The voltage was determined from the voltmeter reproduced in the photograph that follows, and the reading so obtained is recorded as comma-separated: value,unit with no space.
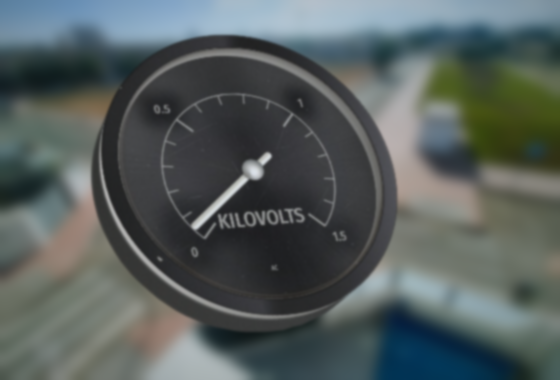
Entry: 0.05,kV
